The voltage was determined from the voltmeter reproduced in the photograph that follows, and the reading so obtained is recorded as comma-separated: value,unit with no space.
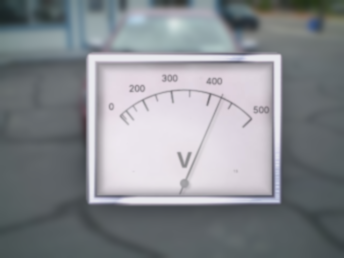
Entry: 425,V
